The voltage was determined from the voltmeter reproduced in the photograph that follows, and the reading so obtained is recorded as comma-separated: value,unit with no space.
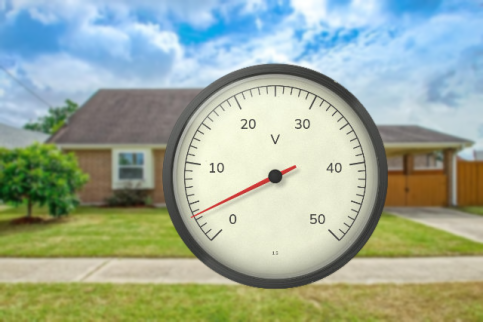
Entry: 3.5,V
